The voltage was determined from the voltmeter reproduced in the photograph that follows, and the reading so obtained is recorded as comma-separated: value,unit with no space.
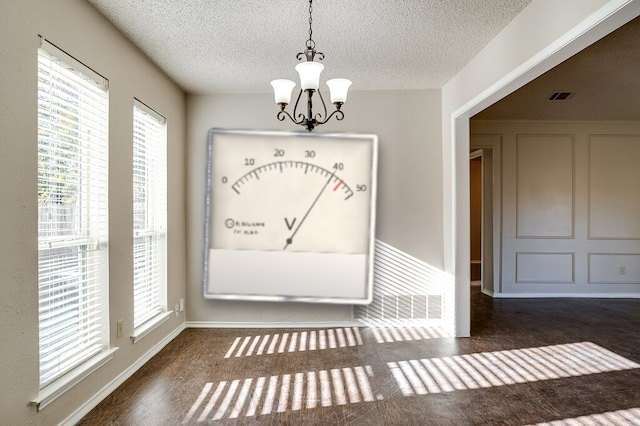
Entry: 40,V
